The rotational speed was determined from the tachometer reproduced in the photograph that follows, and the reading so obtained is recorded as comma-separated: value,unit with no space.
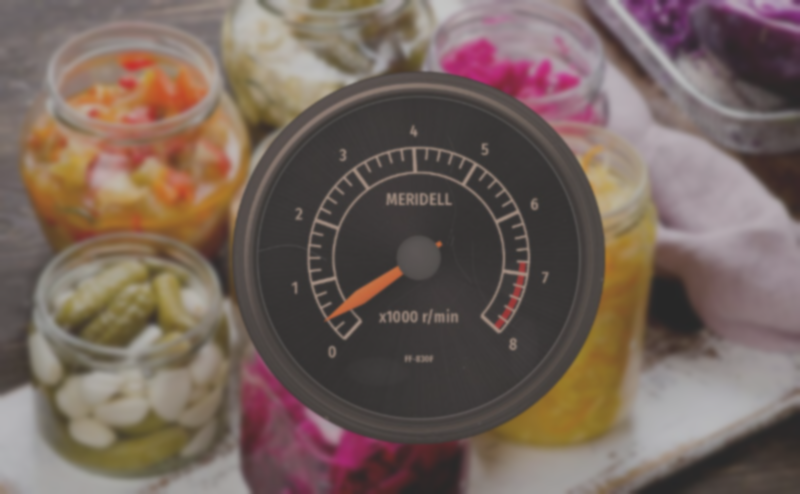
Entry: 400,rpm
